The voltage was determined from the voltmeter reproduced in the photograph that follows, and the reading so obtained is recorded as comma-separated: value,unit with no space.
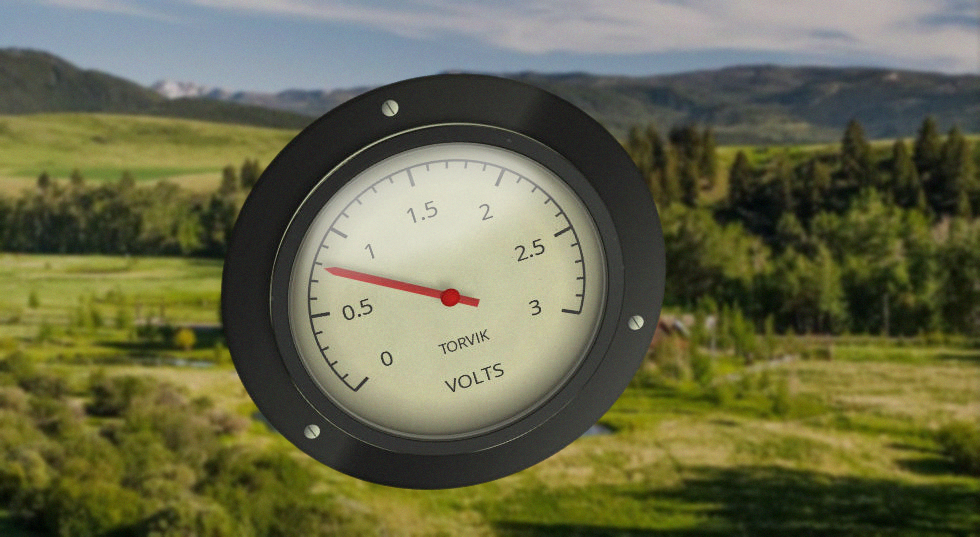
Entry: 0.8,V
